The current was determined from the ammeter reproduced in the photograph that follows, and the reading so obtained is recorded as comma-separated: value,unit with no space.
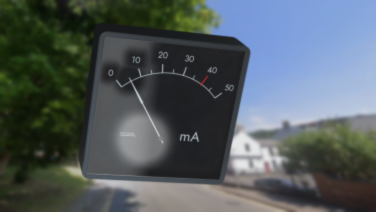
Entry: 5,mA
